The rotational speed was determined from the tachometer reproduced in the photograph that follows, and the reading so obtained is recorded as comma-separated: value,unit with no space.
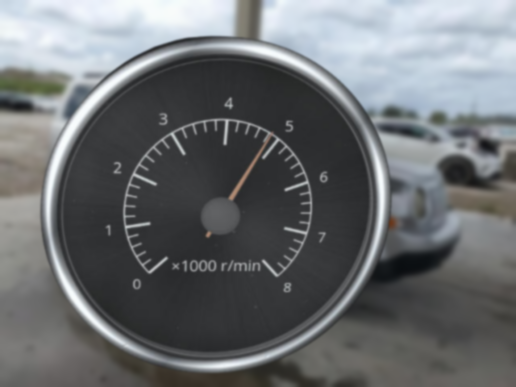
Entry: 4800,rpm
